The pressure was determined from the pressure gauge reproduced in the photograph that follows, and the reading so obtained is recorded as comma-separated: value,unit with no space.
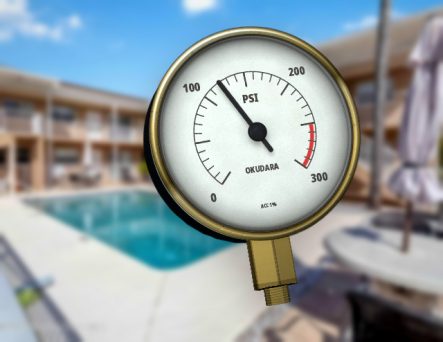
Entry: 120,psi
